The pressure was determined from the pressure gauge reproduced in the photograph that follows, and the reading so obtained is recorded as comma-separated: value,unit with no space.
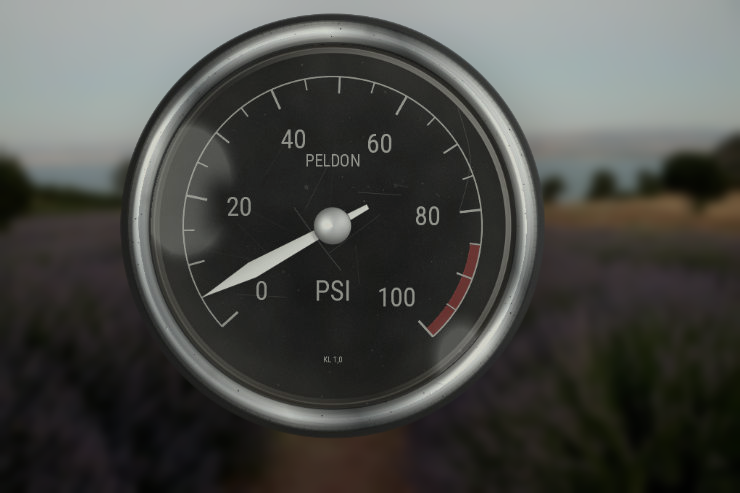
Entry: 5,psi
